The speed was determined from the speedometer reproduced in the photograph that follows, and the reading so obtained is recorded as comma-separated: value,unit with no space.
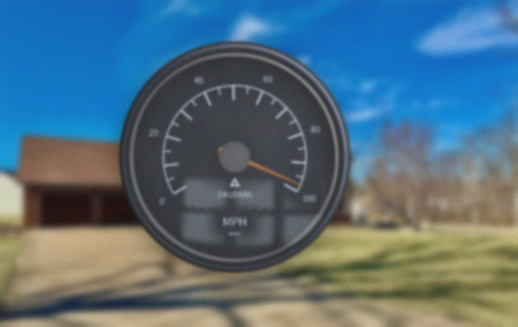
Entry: 97.5,mph
